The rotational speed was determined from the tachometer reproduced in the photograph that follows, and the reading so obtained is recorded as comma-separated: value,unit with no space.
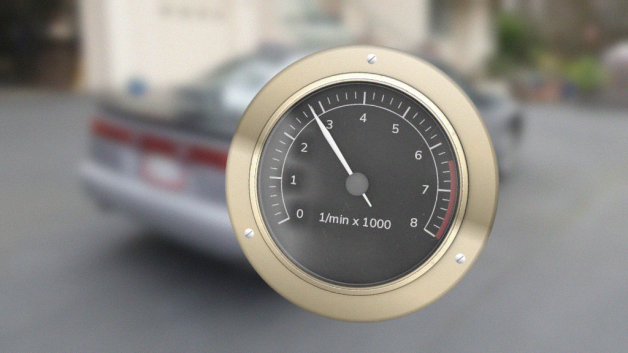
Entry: 2800,rpm
